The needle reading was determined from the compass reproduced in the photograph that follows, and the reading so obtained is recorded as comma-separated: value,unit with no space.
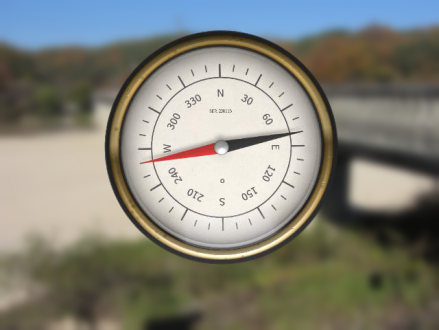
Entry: 260,°
